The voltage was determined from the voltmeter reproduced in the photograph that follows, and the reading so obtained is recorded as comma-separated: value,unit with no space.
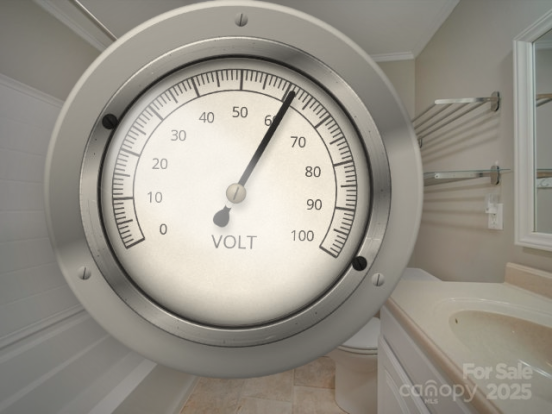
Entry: 61,V
